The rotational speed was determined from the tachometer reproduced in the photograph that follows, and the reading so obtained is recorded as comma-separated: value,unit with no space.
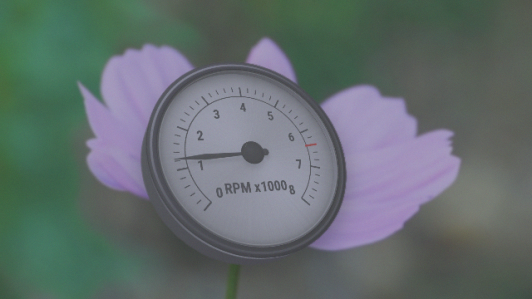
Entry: 1200,rpm
